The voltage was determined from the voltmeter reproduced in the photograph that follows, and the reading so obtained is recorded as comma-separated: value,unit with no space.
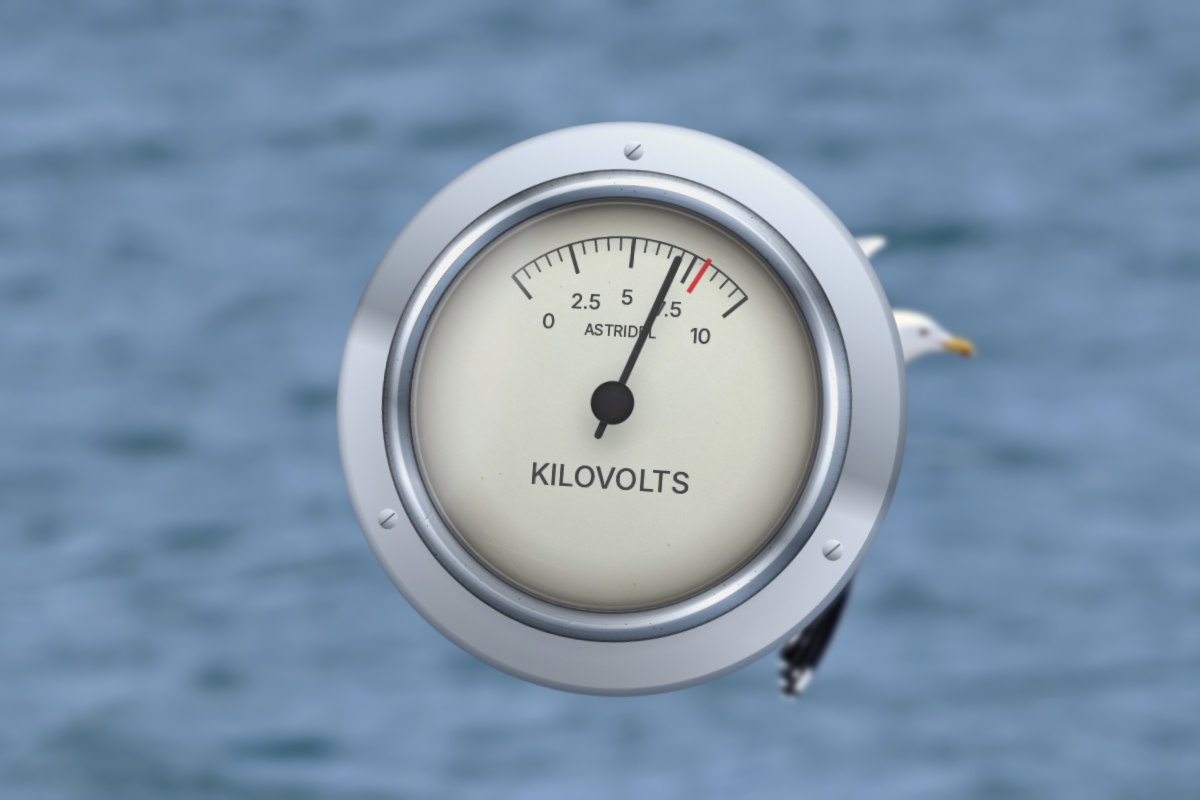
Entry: 7,kV
